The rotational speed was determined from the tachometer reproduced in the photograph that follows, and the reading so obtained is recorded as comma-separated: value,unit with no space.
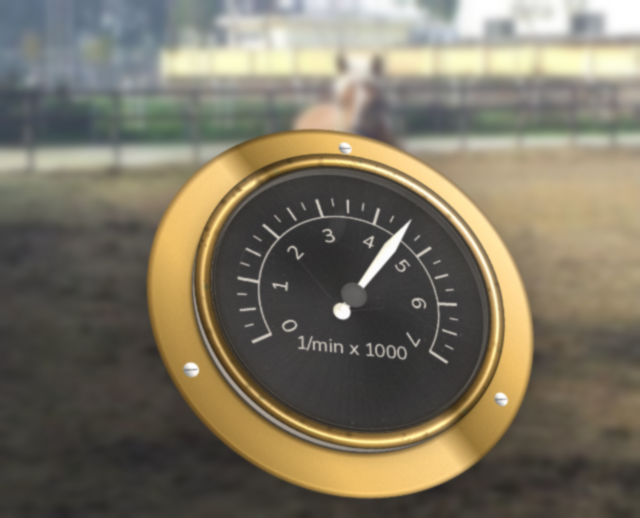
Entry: 4500,rpm
